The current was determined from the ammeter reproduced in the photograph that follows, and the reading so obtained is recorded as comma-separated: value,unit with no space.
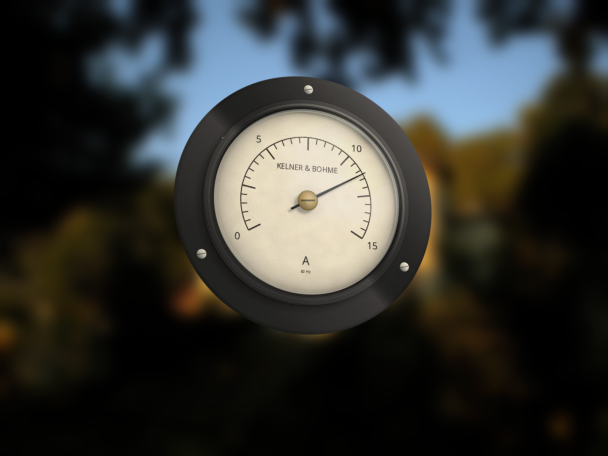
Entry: 11.25,A
